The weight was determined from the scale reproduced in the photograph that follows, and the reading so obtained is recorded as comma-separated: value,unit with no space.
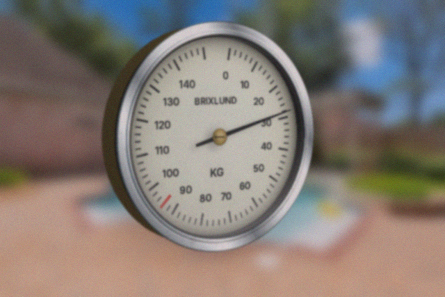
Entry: 28,kg
